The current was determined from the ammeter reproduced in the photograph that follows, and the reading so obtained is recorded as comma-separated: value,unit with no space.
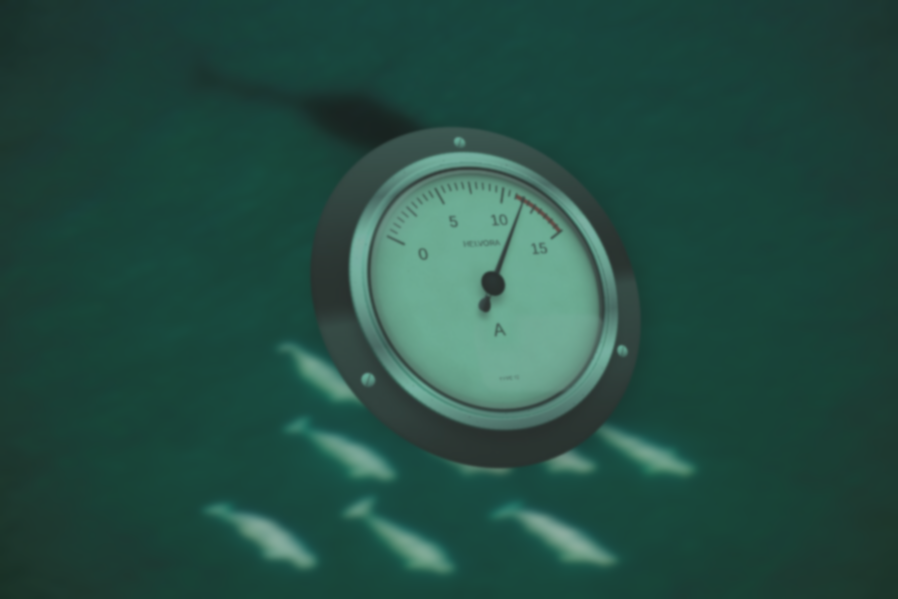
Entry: 11.5,A
